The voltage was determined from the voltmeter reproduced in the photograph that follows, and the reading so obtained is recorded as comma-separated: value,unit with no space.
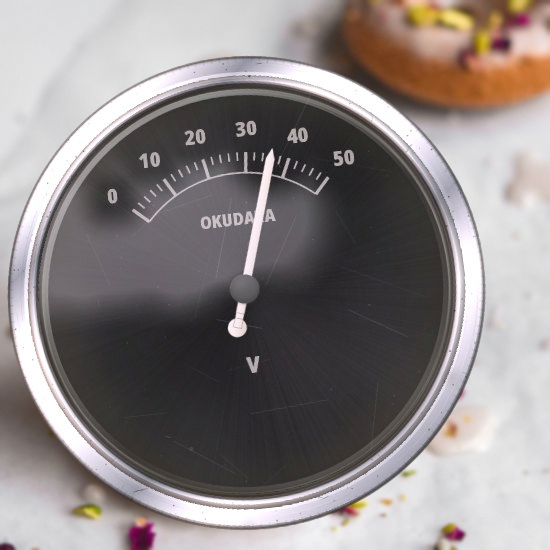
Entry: 36,V
